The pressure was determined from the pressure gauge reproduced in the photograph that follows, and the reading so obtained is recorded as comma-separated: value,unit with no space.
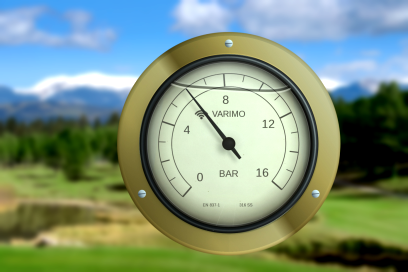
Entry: 6,bar
